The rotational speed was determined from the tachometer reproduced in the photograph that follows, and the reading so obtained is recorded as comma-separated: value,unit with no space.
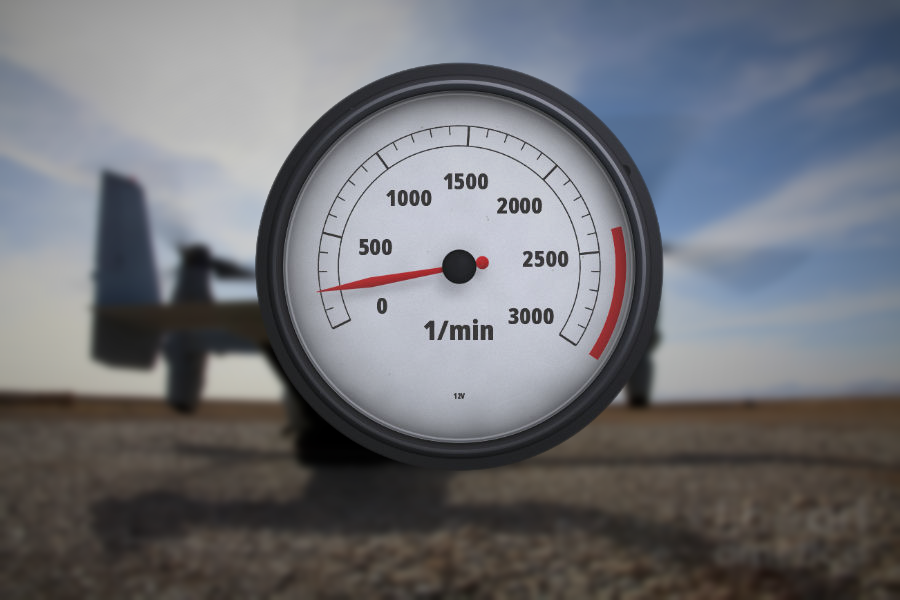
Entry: 200,rpm
